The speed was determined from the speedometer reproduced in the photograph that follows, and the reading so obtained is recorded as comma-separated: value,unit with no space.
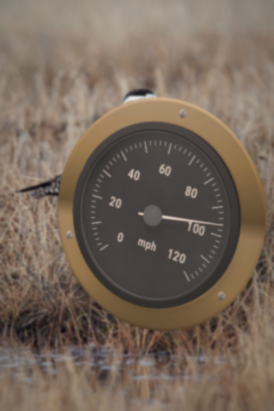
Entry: 96,mph
